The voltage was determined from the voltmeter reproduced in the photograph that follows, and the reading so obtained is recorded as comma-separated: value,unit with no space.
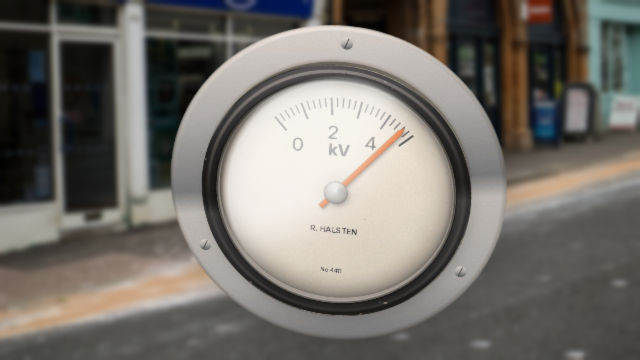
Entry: 4.6,kV
